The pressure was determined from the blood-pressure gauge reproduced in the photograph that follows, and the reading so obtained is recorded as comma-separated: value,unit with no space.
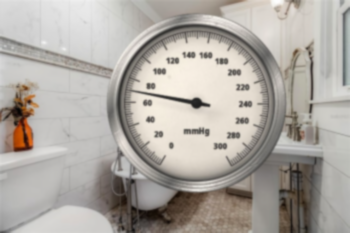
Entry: 70,mmHg
